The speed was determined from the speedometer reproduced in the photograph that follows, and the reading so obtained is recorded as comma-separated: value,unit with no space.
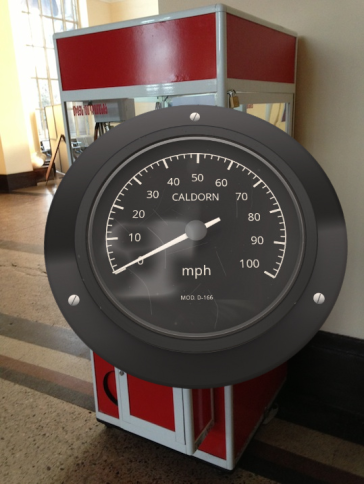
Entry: 0,mph
